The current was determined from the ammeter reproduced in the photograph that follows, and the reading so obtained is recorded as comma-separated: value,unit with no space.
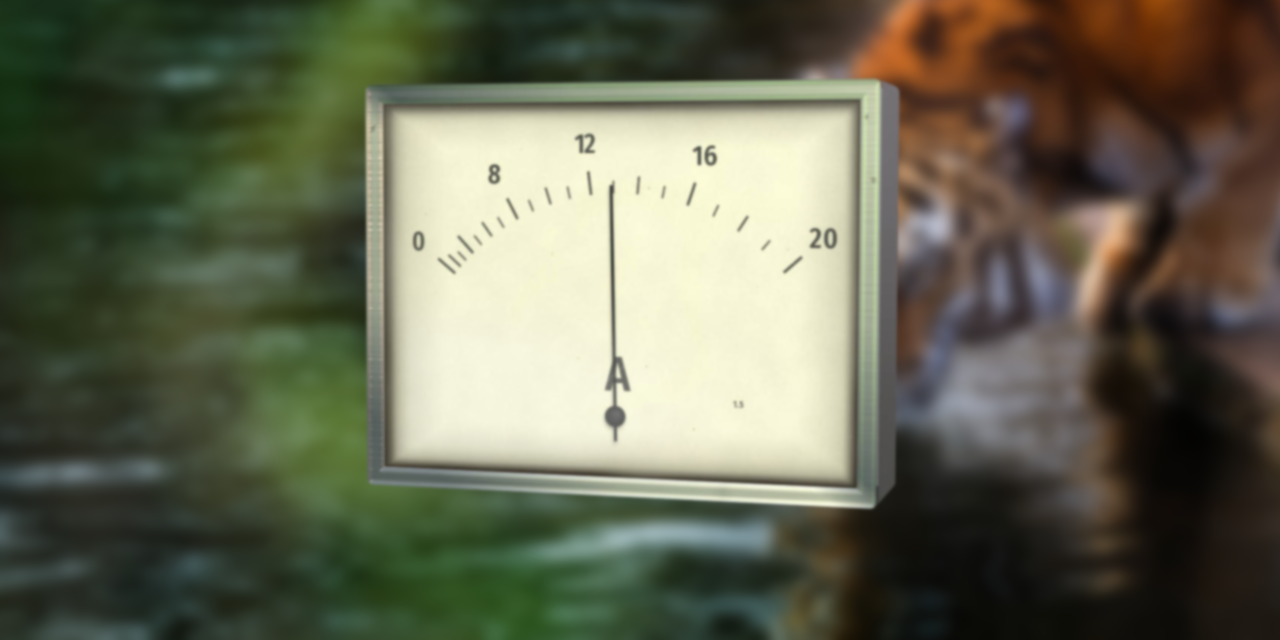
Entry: 13,A
